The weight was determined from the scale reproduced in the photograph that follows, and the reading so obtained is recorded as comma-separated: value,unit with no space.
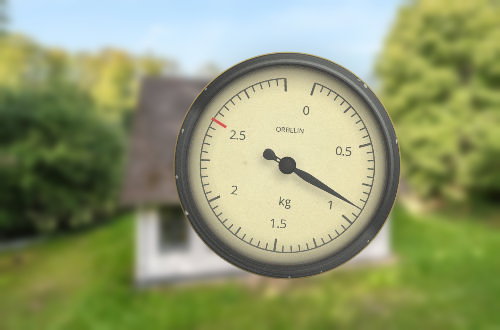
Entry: 0.9,kg
